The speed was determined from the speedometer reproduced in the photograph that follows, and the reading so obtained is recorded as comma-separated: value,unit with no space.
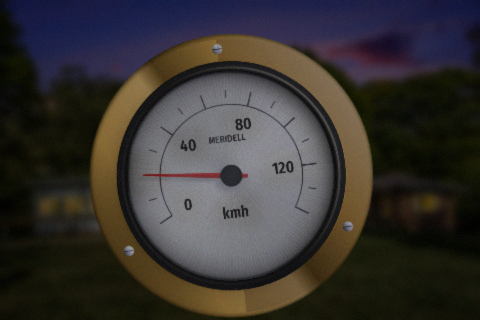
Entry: 20,km/h
